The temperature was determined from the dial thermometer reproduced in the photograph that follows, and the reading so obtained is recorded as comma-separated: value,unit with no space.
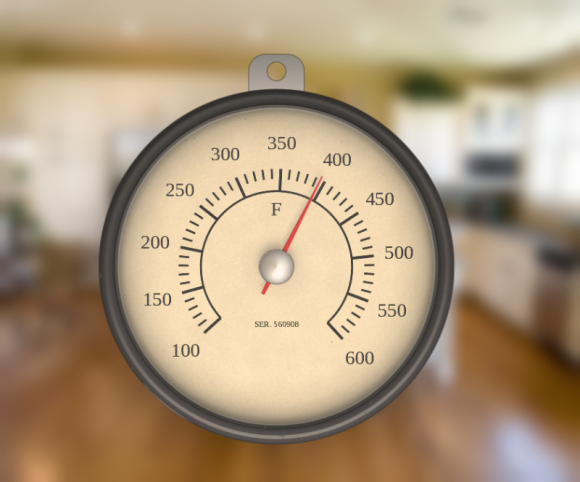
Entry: 395,°F
